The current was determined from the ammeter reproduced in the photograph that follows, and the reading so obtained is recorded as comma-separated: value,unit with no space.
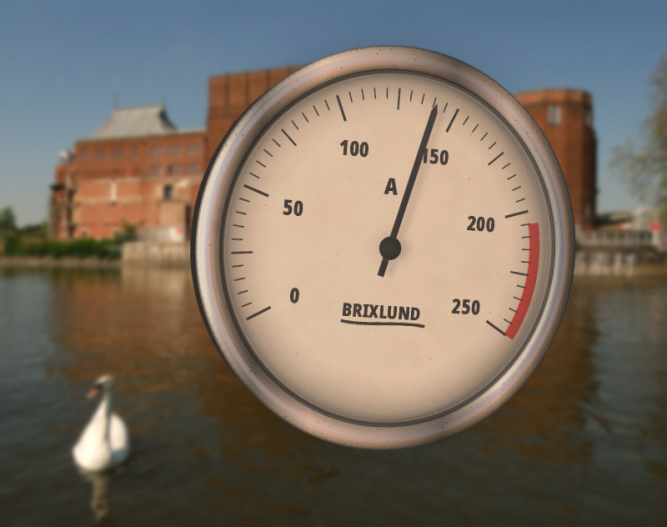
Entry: 140,A
